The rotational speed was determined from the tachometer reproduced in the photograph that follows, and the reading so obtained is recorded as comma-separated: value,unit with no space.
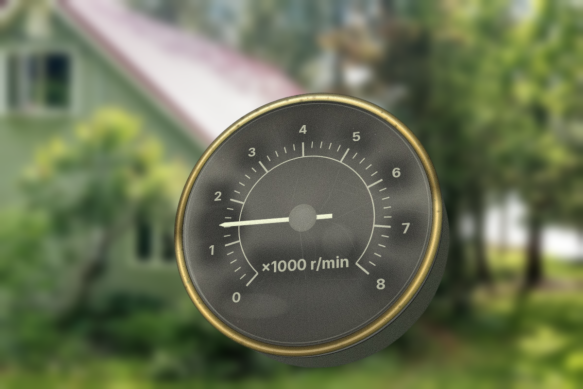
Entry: 1400,rpm
